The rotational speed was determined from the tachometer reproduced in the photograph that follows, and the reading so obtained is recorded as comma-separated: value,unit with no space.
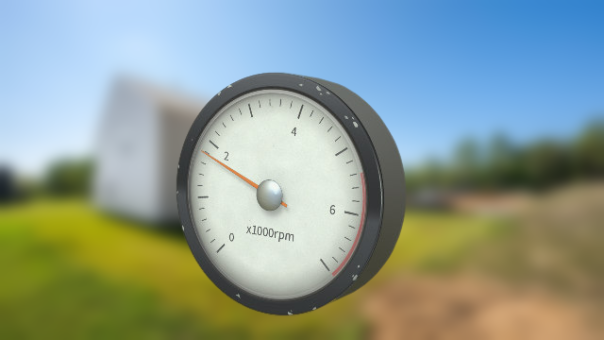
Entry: 1800,rpm
